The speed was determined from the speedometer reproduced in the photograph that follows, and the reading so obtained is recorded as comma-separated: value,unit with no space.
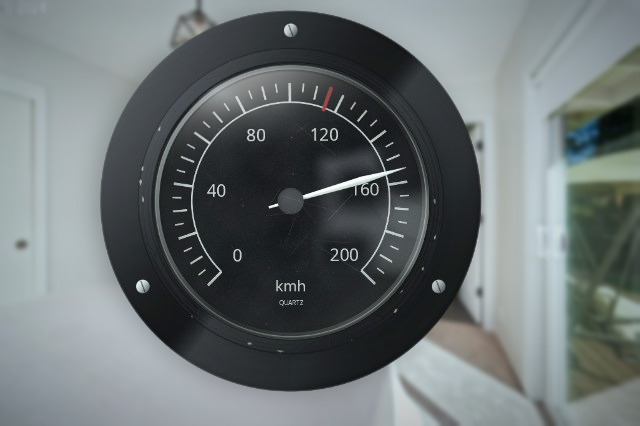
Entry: 155,km/h
